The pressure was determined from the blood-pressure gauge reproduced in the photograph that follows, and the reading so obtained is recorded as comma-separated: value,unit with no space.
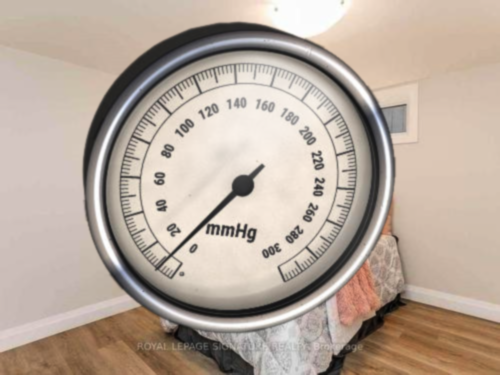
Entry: 10,mmHg
